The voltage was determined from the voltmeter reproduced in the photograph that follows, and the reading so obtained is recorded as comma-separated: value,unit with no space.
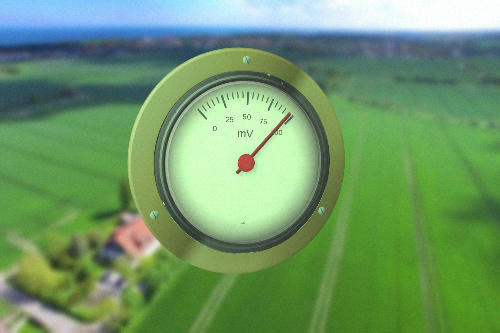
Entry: 95,mV
